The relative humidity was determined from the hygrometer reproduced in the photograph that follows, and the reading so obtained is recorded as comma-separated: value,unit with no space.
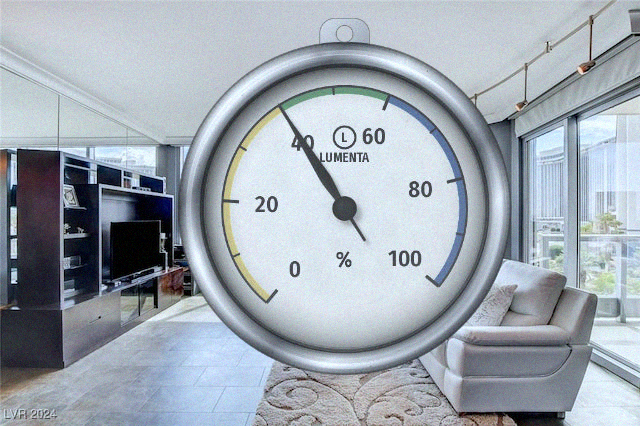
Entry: 40,%
